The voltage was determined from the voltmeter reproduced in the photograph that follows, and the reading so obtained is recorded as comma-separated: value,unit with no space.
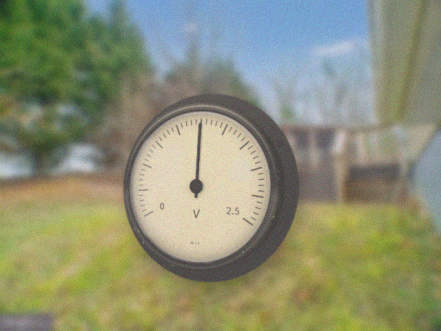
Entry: 1.25,V
